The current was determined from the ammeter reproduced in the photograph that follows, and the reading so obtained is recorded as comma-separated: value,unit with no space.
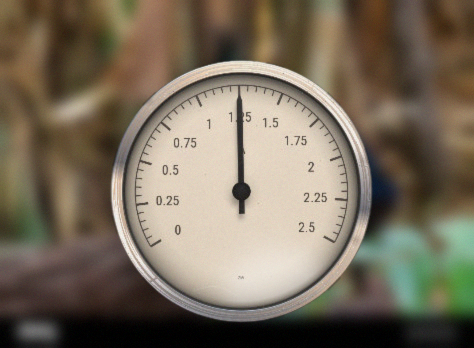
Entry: 1.25,A
